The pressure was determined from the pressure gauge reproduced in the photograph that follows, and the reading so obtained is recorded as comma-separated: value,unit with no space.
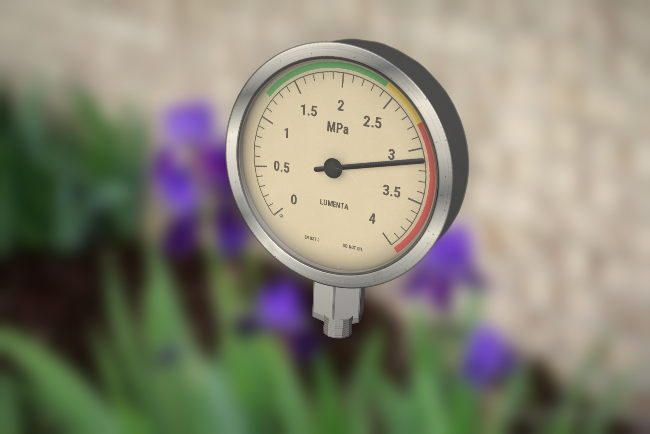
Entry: 3.1,MPa
